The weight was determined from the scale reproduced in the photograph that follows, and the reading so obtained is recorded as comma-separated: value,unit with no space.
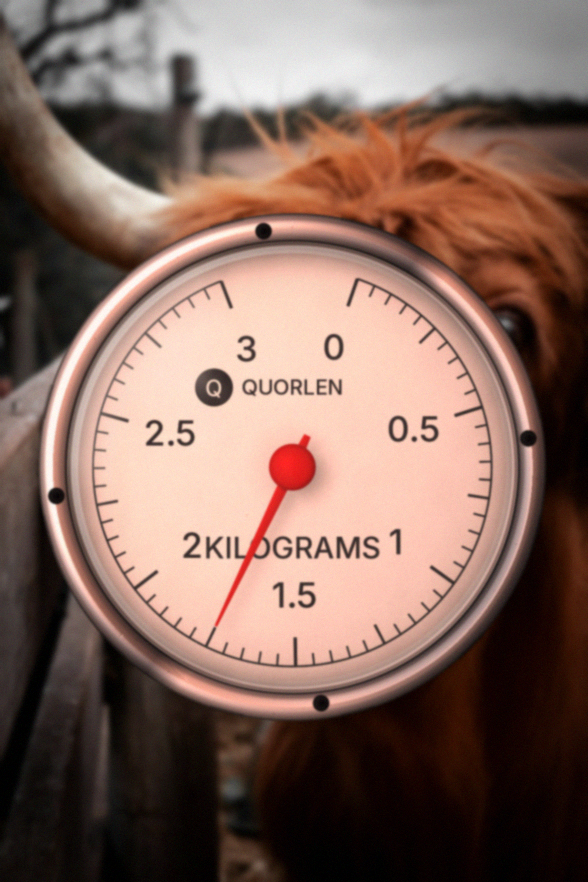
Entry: 1.75,kg
